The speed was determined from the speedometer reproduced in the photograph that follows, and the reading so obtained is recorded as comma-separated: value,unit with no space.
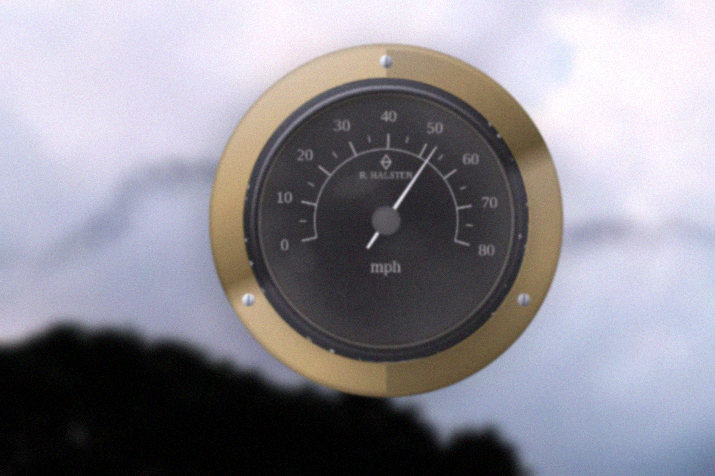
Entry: 52.5,mph
